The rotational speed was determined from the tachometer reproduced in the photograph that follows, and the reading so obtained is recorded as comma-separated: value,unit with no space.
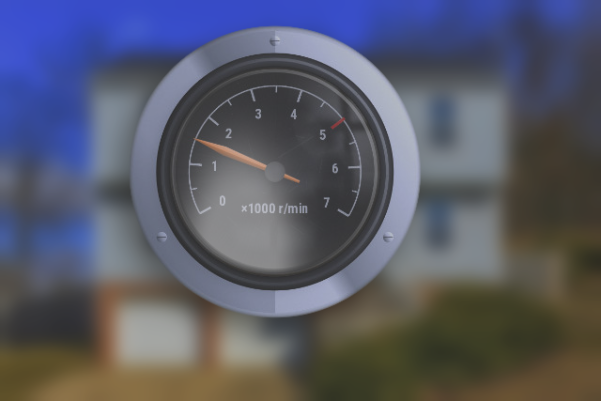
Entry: 1500,rpm
